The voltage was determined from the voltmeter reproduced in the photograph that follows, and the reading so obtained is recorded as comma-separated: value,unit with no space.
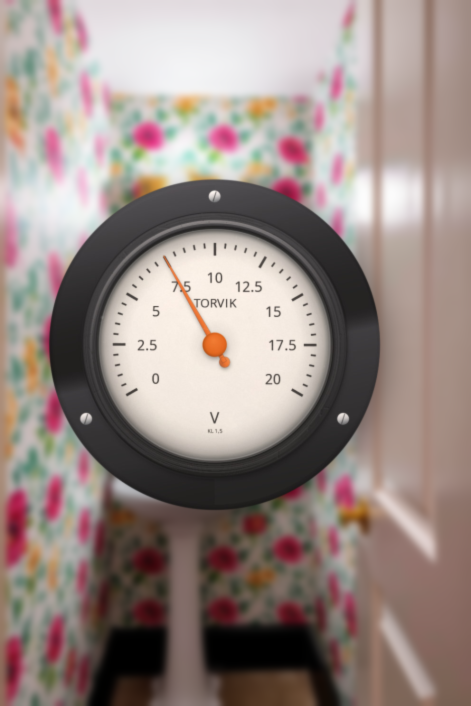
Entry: 7.5,V
